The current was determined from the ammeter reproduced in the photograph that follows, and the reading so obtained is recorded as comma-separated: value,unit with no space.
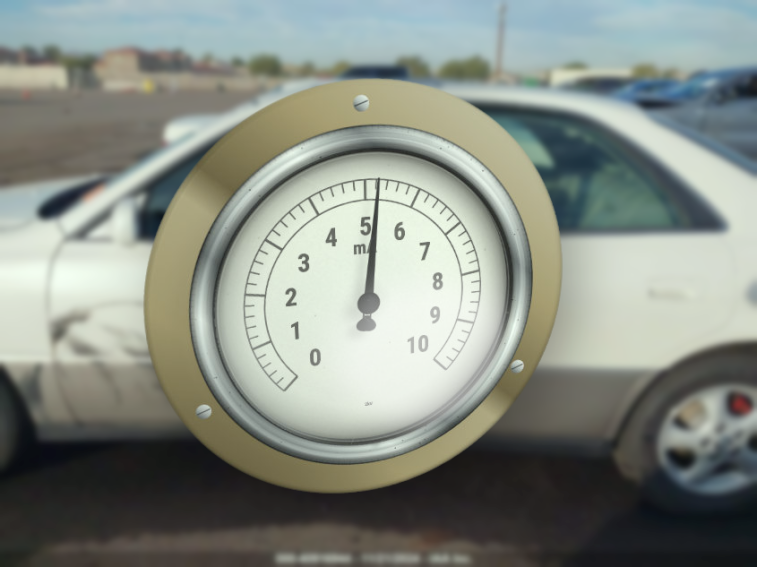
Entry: 5.2,mA
